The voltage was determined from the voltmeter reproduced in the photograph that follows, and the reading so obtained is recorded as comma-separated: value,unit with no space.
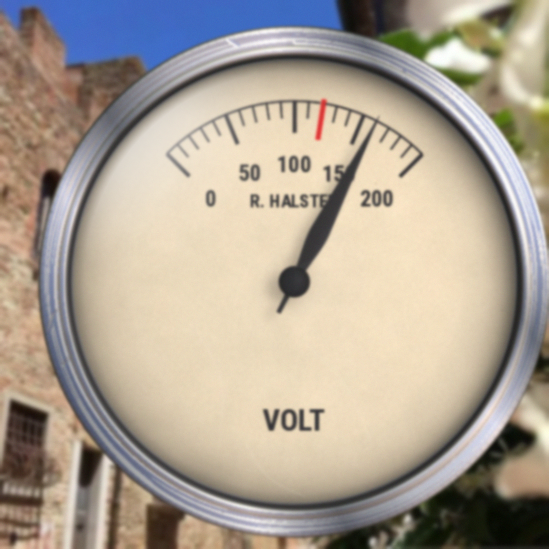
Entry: 160,V
